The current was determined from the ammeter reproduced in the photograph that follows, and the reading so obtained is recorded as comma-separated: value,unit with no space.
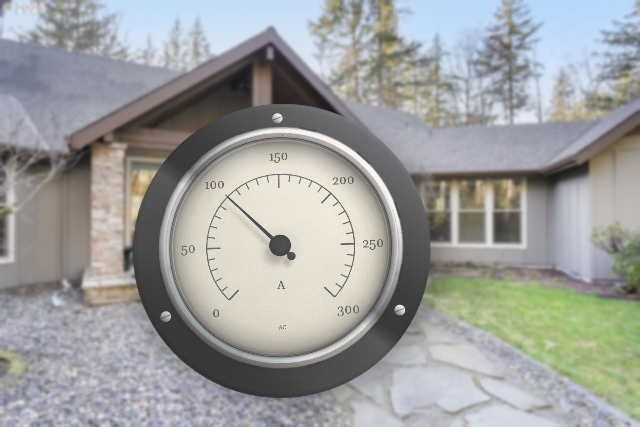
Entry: 100,A
